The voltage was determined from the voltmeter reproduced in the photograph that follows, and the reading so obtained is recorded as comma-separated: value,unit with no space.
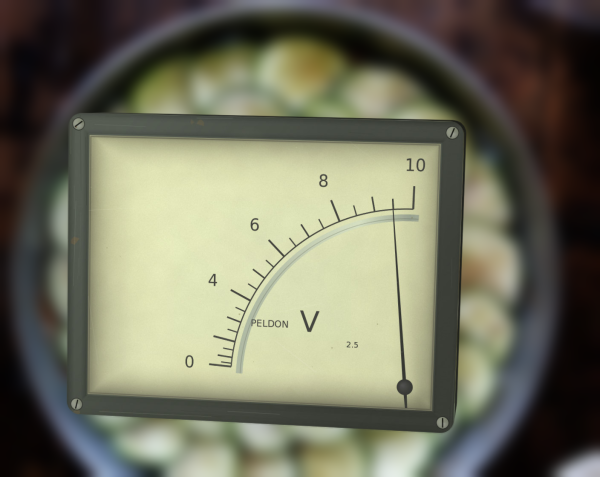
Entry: 9.5,V
